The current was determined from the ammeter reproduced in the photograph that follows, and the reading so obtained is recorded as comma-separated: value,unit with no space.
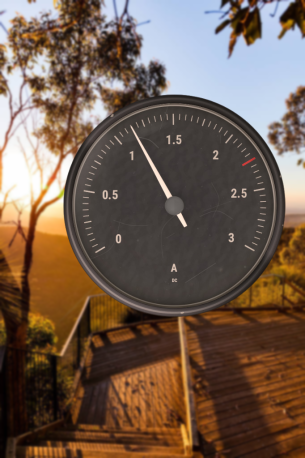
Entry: 1.15,A
